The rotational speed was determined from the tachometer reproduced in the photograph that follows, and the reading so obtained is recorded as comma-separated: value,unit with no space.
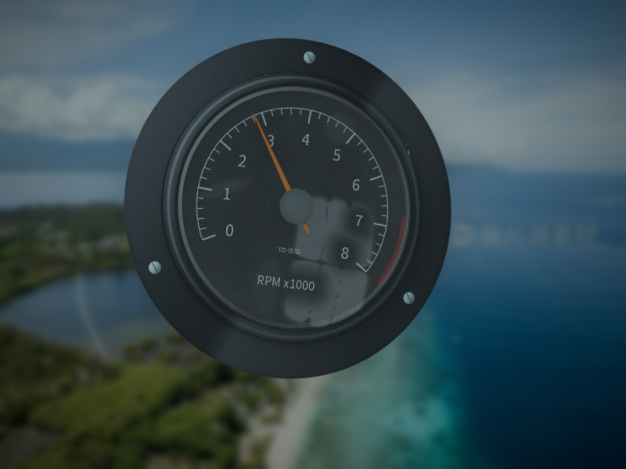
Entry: 2800,rpm
